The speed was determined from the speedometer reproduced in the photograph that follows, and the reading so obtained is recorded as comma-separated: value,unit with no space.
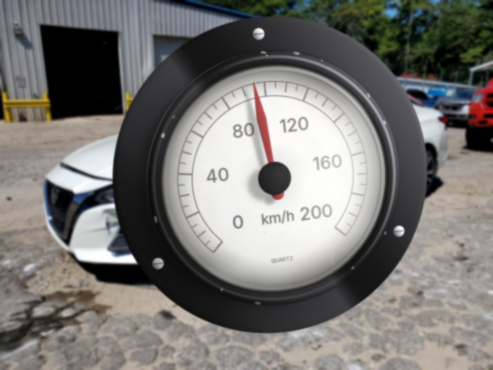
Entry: 95,km/h
